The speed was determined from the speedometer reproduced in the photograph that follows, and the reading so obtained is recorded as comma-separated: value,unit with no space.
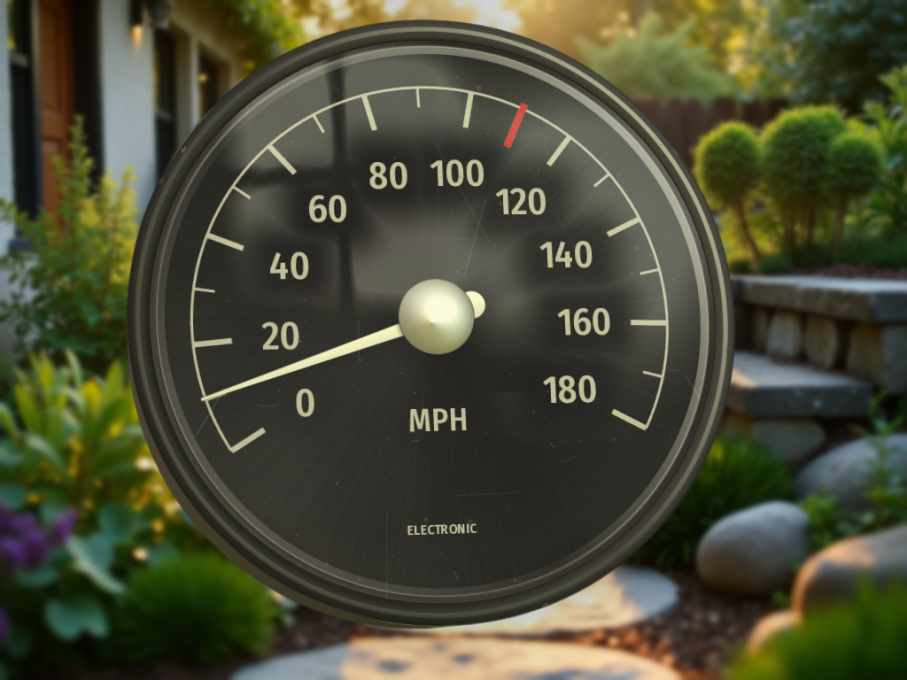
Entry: 10,mph
